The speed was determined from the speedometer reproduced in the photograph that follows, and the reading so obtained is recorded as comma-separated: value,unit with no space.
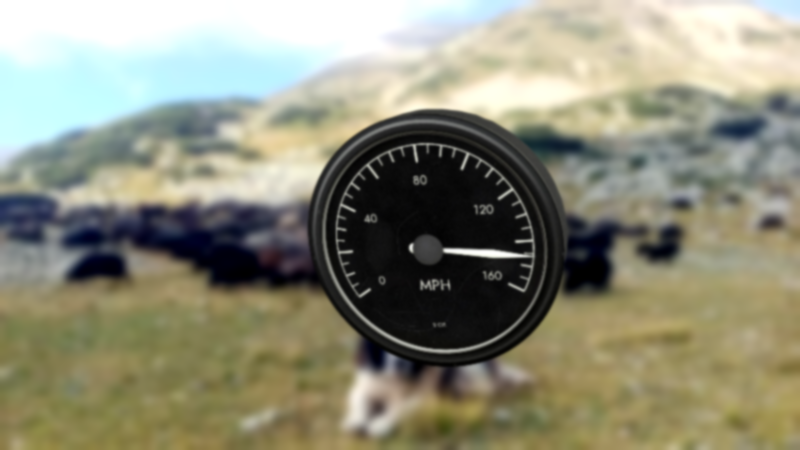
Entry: 145,mph
